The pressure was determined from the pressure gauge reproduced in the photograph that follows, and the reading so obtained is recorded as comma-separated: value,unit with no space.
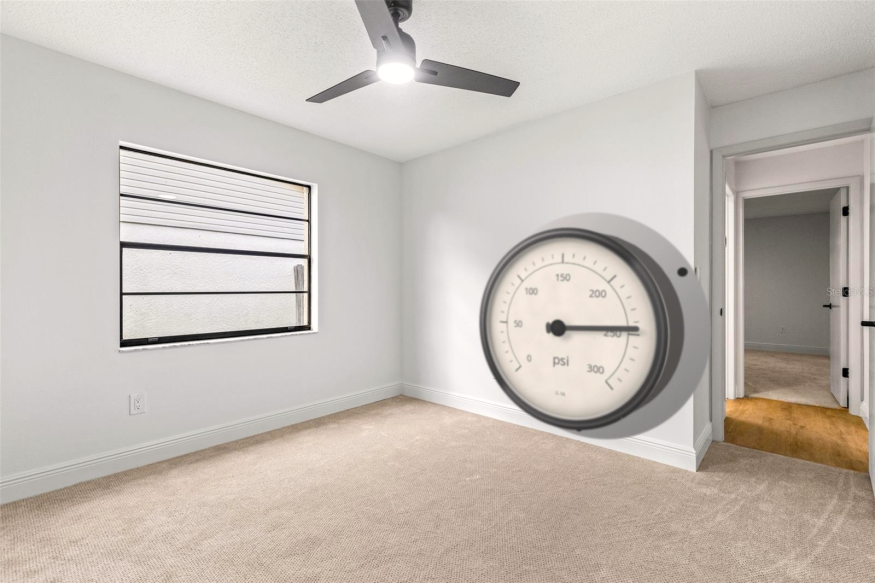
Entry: 245,psi
